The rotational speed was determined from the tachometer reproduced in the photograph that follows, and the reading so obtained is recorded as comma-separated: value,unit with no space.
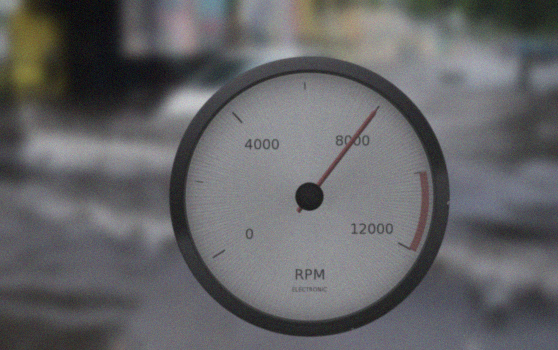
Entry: 8000,rpm
